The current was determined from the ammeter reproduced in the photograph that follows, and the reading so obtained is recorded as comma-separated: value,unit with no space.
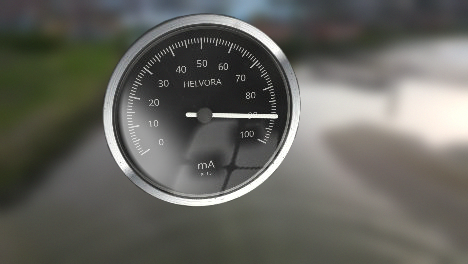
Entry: 90,mA
